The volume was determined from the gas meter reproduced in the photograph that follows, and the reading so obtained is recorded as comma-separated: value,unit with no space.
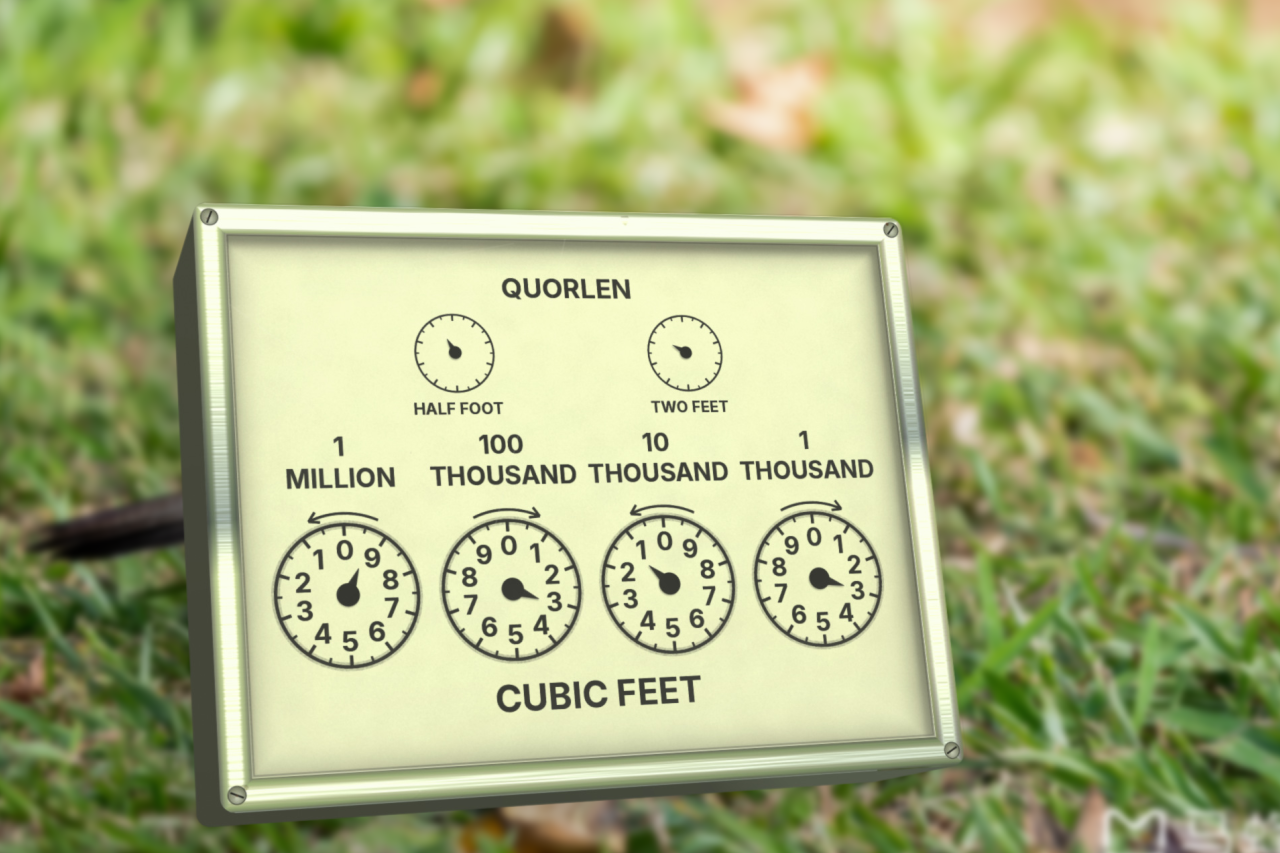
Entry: 931300,ft³
